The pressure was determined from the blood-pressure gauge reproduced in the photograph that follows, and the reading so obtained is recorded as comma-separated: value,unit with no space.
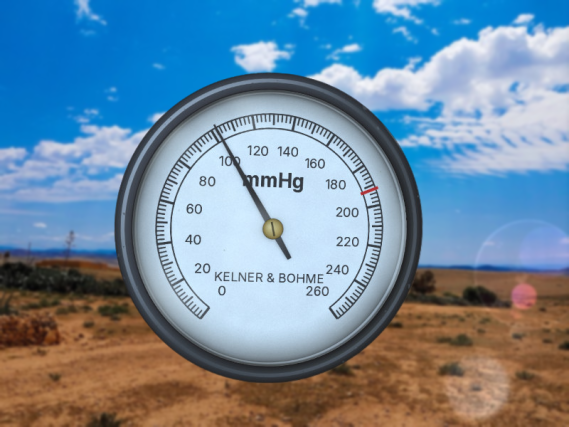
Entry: 102,mmHg
